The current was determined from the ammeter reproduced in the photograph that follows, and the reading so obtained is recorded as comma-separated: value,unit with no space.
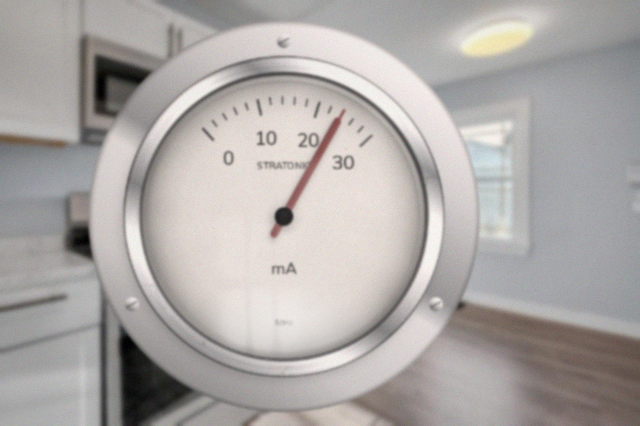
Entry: 24,mA
